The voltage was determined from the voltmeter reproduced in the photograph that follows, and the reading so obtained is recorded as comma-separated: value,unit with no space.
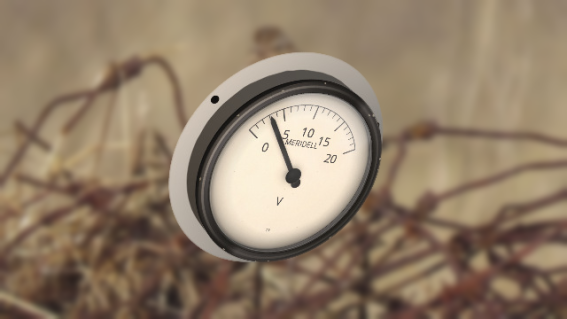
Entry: 3,V
